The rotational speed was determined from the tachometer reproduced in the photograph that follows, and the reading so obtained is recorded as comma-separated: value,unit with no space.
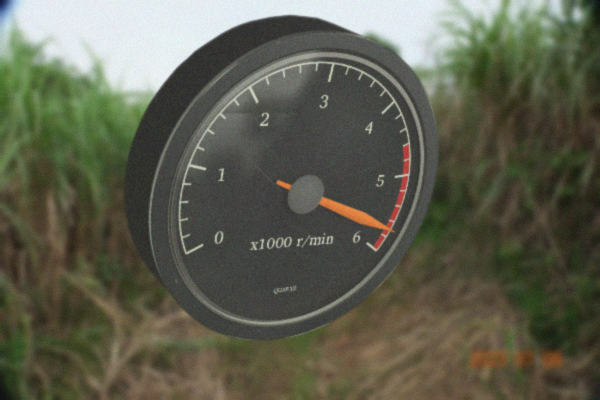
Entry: 5700,rpm
